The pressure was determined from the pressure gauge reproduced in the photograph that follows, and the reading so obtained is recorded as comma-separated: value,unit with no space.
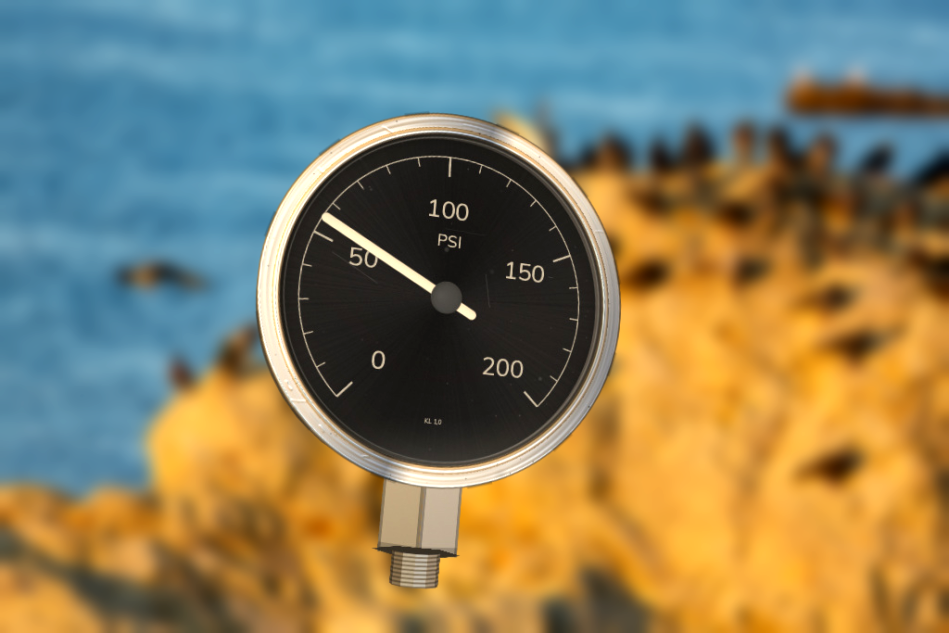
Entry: 55,psi
